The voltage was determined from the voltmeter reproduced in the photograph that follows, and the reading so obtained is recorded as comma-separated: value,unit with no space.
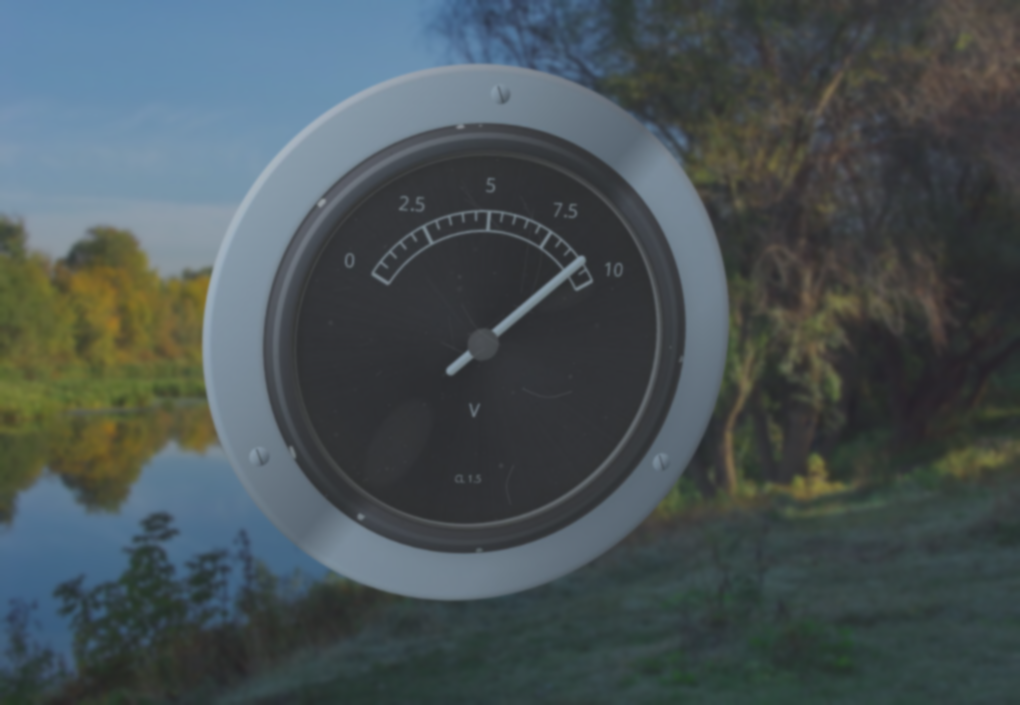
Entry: 9,V
